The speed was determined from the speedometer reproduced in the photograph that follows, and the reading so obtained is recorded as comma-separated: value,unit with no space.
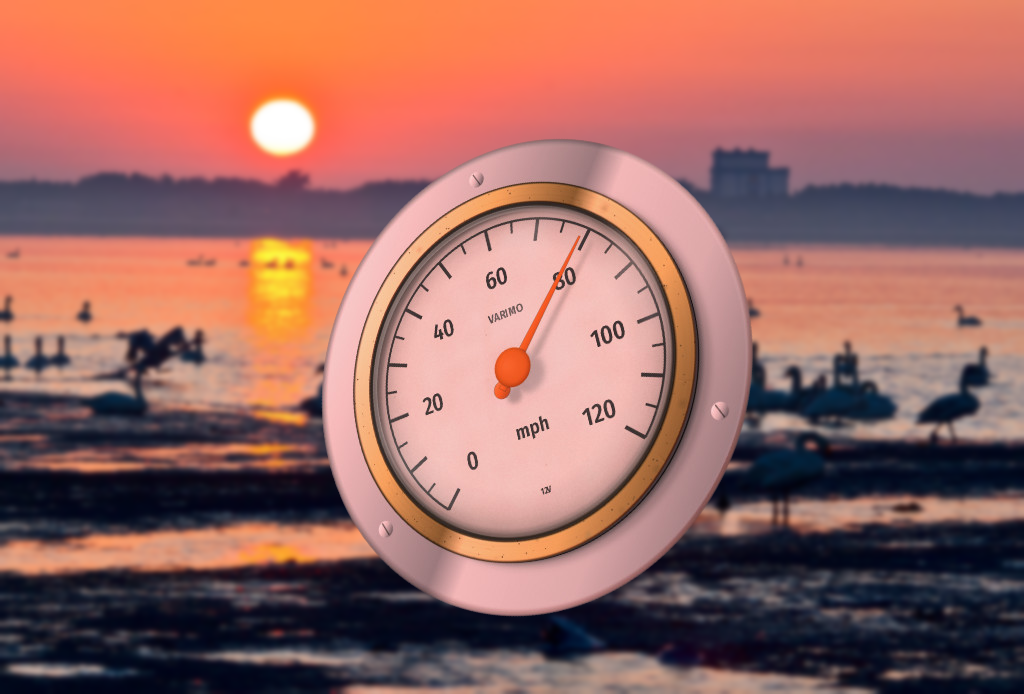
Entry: 80,mph
